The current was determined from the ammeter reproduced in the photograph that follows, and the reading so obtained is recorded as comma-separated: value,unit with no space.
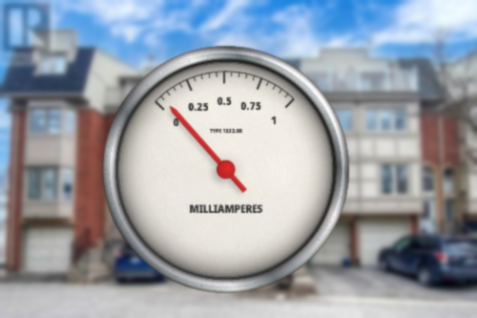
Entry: 0.05,mA
